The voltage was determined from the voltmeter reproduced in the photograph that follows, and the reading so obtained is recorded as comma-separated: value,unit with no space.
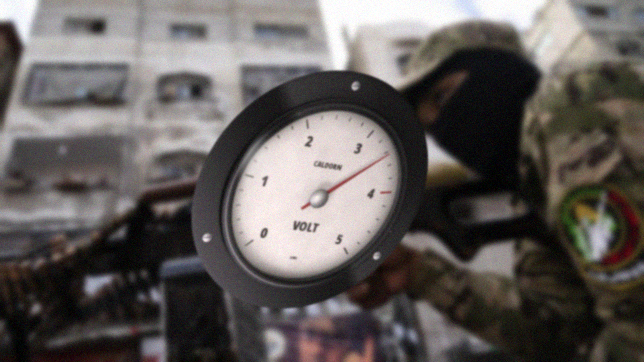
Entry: 3.4,V
